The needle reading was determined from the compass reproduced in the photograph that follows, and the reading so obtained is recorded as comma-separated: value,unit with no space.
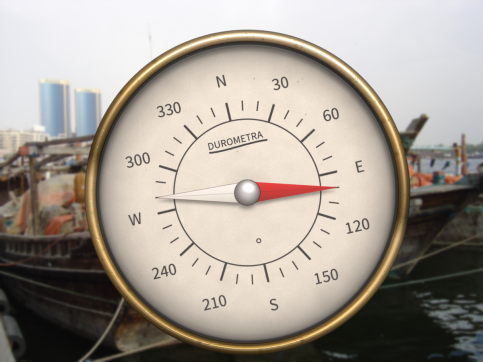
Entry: 100,°
